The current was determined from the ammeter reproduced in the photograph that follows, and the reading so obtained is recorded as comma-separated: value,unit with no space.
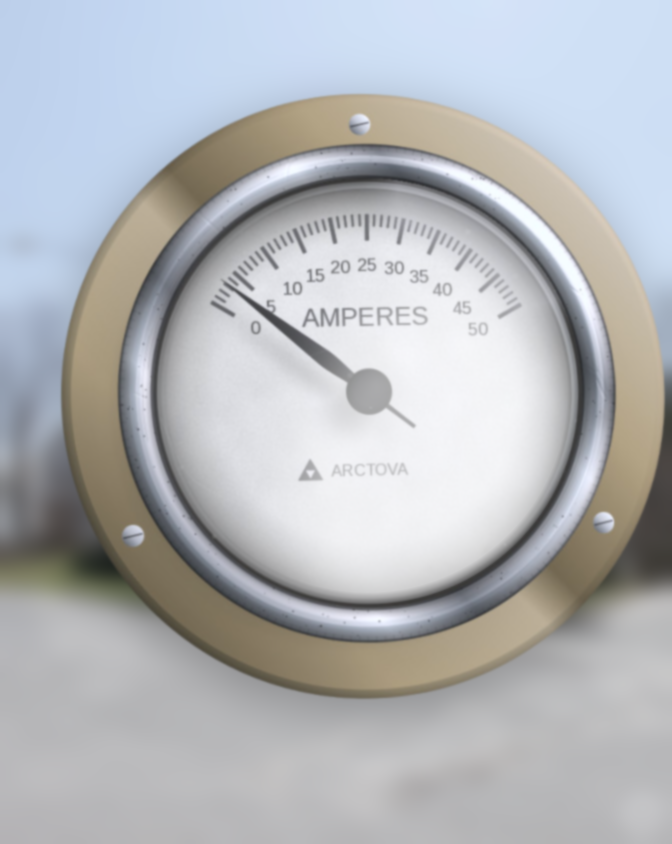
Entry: 3,A
